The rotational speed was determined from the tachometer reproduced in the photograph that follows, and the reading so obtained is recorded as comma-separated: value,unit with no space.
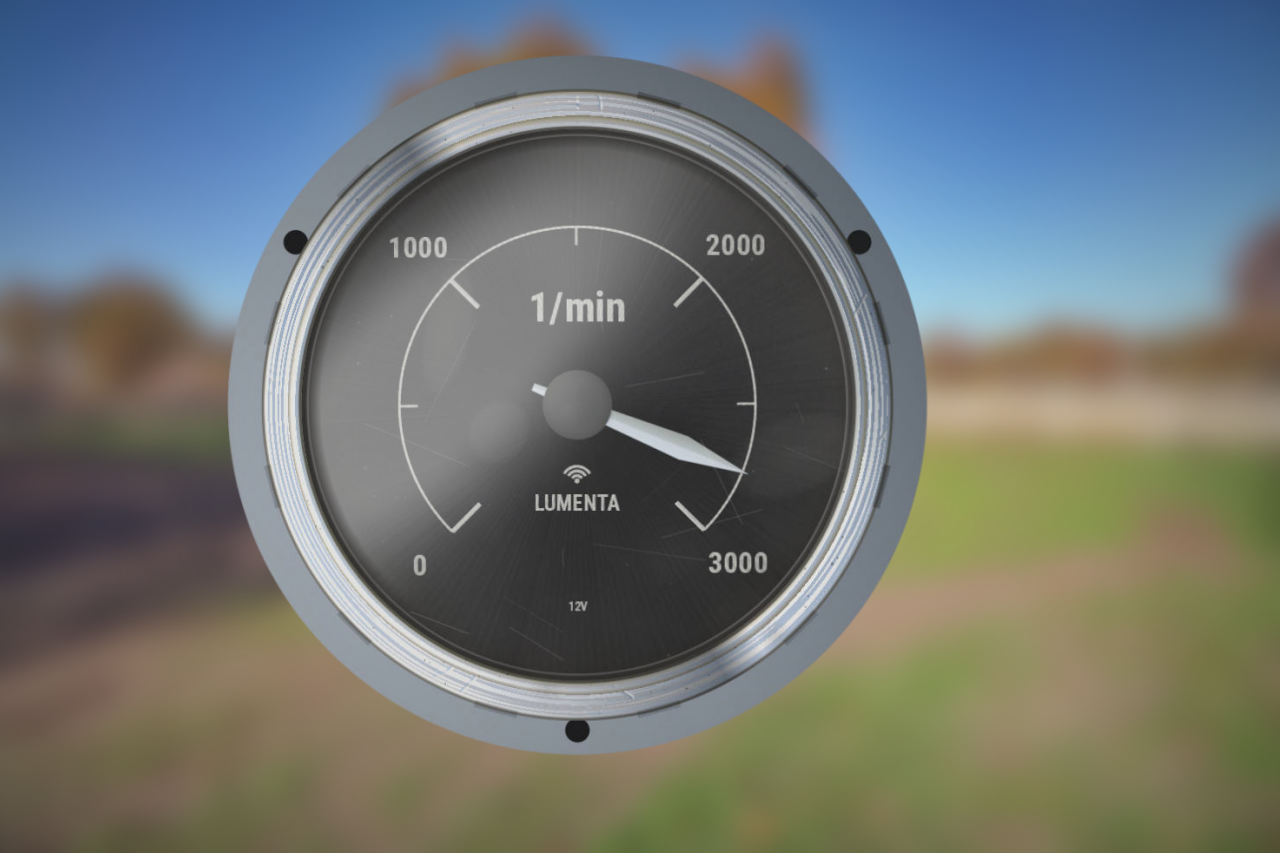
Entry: 2750,rpm
